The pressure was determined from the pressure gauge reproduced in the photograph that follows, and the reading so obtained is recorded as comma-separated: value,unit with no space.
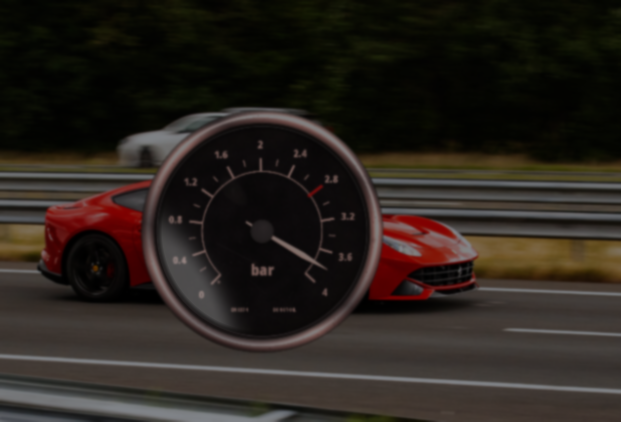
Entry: 3.8,bar
